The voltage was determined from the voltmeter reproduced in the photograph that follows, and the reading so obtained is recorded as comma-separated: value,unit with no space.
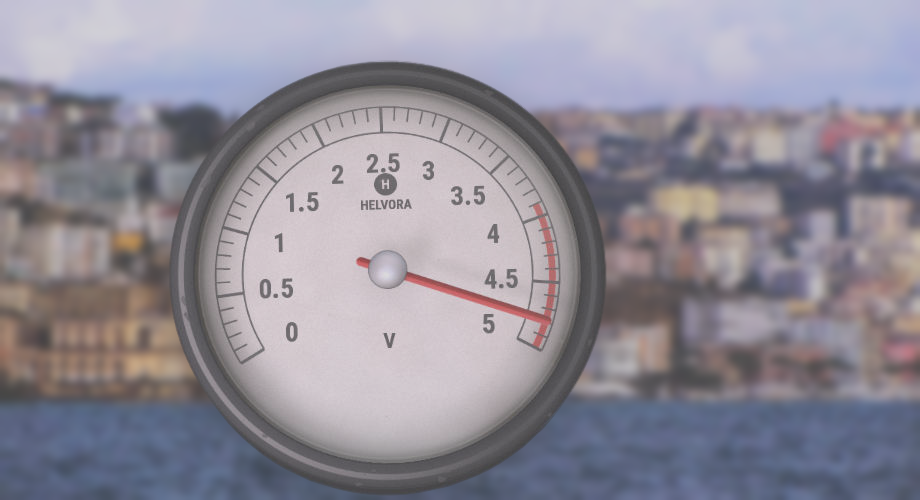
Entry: 4.8,V
